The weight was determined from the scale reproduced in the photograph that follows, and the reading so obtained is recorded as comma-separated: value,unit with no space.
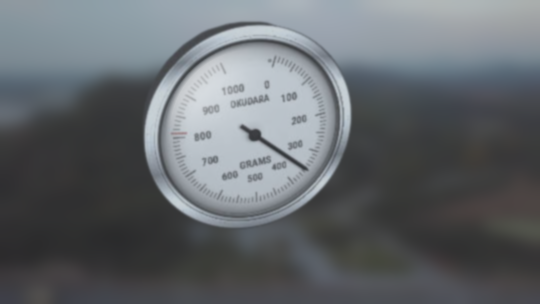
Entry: 350,g
